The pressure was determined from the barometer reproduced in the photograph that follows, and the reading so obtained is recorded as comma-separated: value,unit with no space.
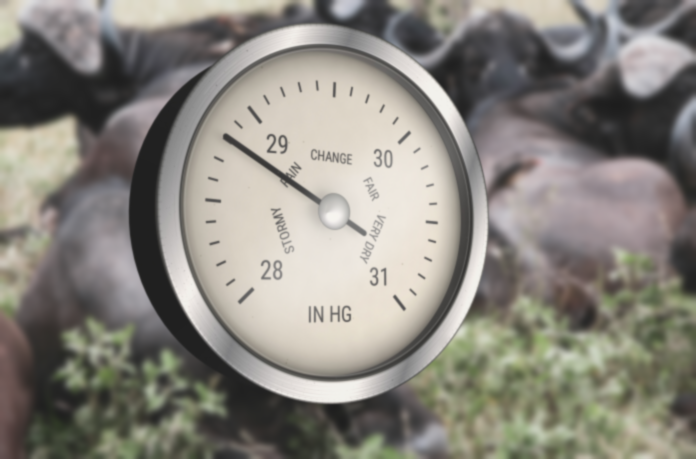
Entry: 28.8,inHg
